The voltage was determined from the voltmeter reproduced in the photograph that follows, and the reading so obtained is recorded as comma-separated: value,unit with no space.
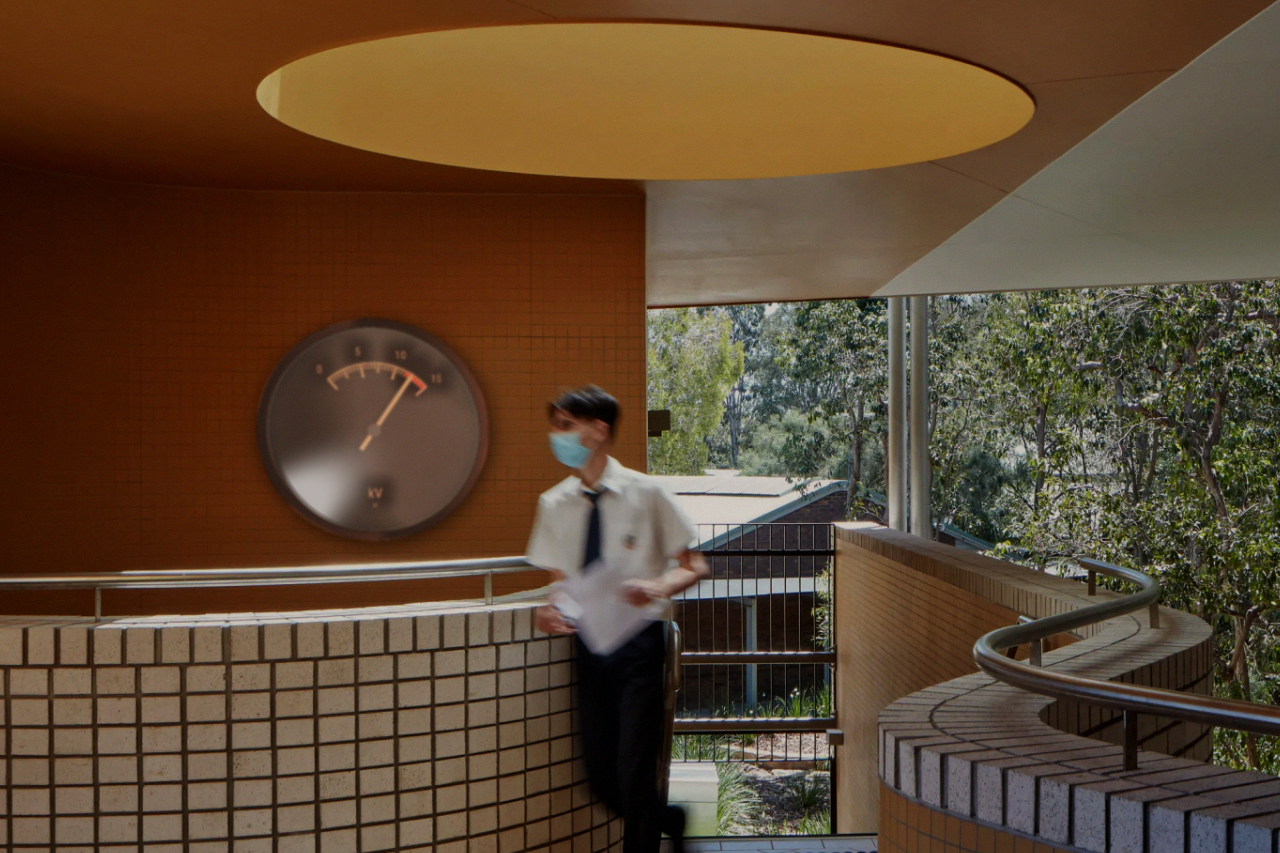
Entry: 12.5,kV
